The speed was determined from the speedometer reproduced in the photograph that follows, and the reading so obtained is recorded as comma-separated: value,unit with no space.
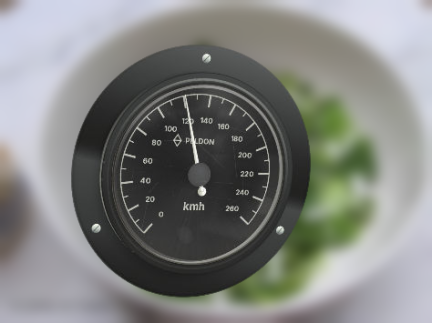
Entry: 120,km/h
